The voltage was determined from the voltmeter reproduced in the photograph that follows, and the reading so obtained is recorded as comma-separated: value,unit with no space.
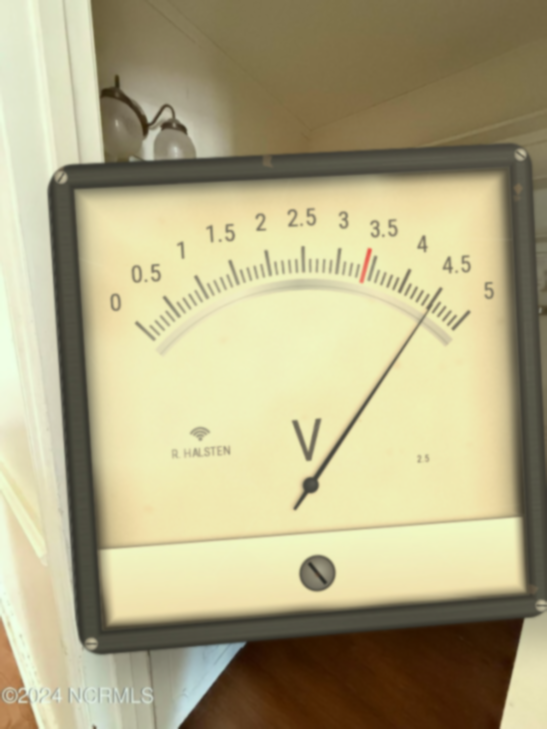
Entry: 4.5,V
